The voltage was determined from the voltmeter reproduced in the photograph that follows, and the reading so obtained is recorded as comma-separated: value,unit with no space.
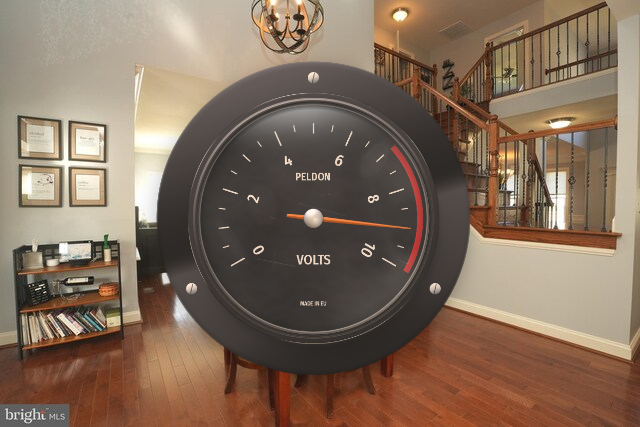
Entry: 9,V
